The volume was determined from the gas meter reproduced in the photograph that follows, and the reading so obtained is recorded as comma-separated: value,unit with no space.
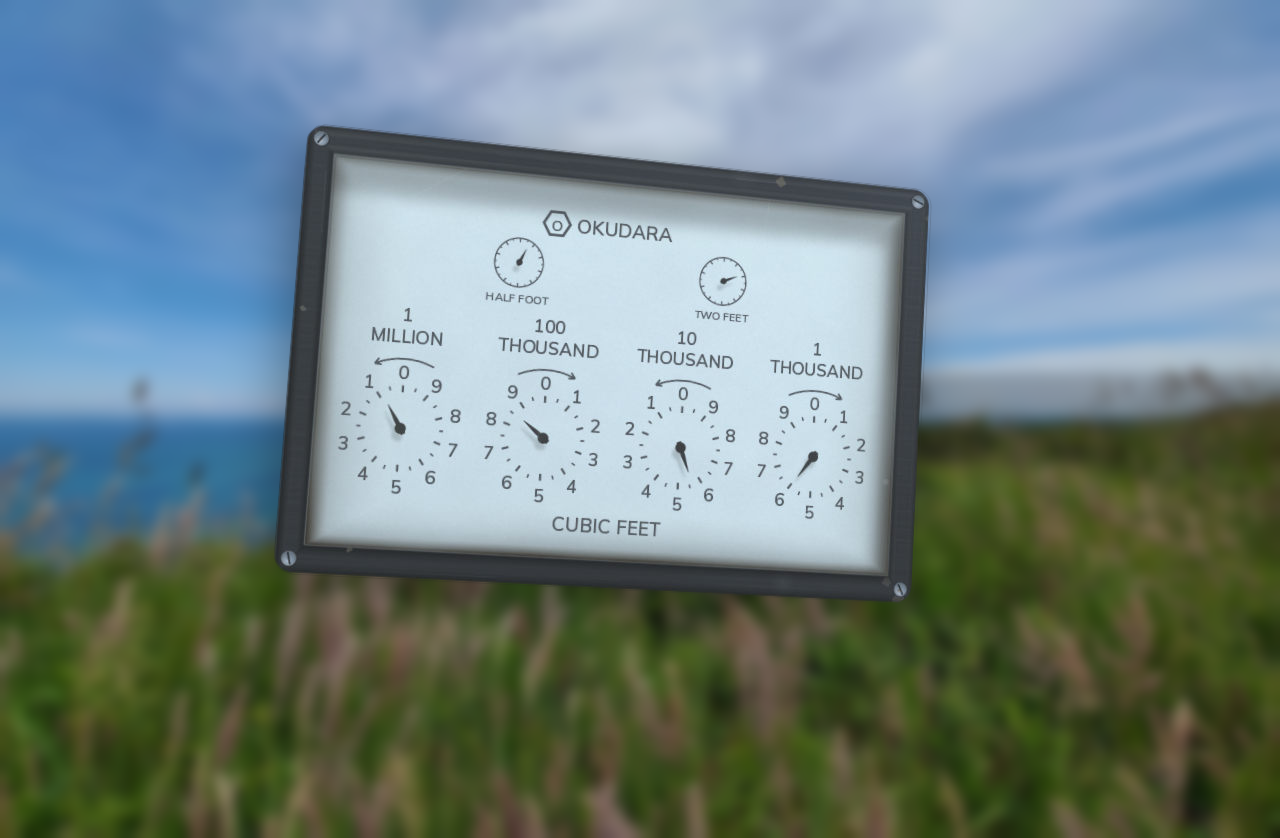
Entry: 85600,ft³
